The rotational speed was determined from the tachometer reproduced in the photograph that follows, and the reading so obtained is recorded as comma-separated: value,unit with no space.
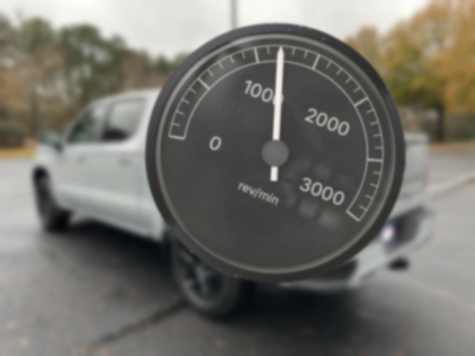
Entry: 1200,rpm
